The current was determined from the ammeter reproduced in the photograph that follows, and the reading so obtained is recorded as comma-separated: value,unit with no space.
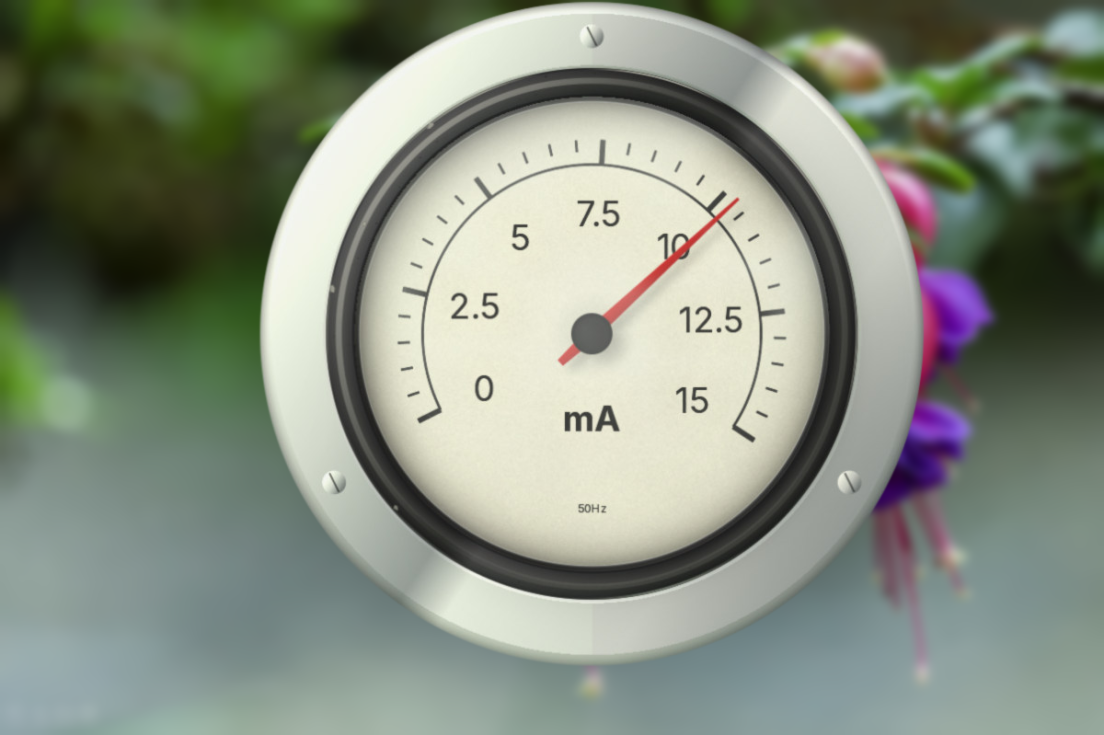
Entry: 10.25,mA
